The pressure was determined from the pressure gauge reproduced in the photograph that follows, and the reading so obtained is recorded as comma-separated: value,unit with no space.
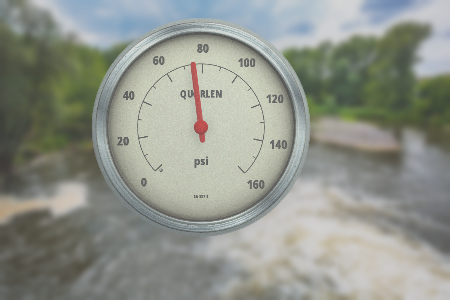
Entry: 75,psi
